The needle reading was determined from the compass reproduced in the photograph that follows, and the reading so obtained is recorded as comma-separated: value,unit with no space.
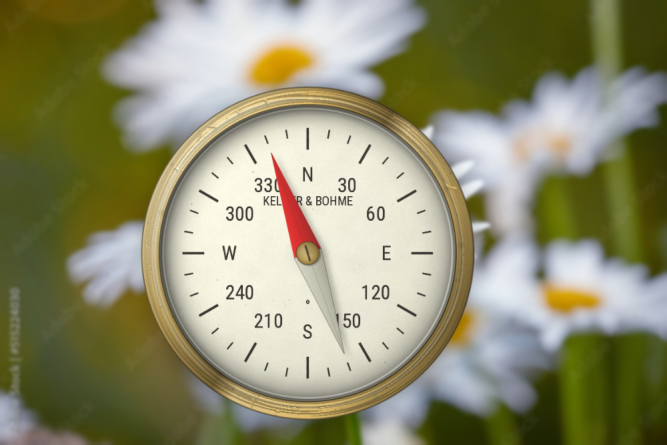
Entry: 340,°
